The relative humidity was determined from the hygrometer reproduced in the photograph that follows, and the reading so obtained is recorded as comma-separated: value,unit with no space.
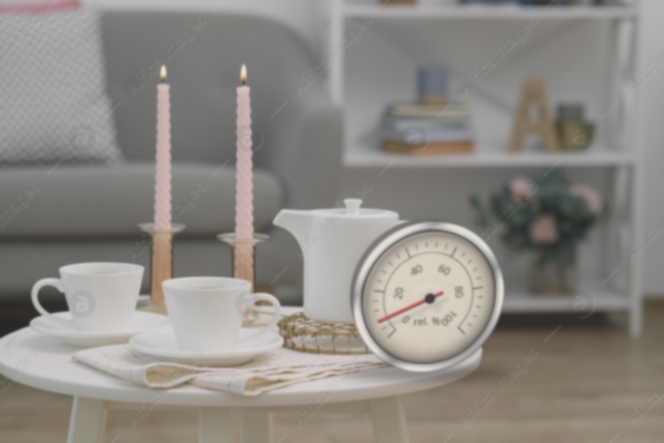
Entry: 8,%
